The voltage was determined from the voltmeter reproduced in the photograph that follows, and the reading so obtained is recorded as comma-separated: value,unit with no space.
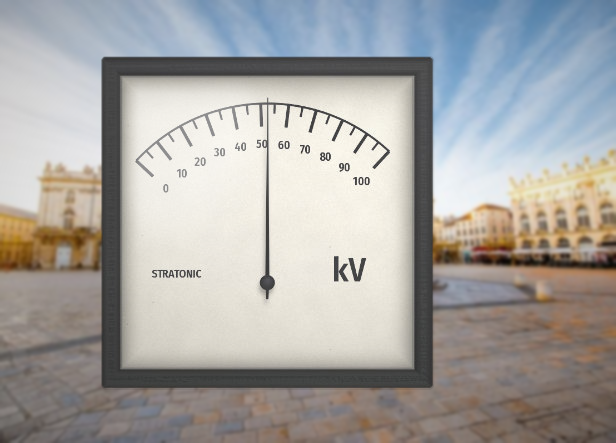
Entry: 52.5,kV
